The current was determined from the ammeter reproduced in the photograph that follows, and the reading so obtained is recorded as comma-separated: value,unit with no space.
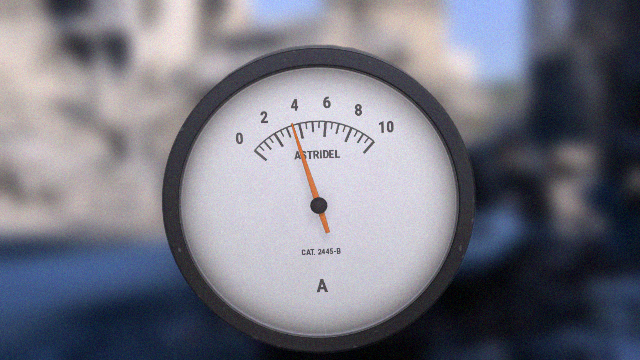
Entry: 3.5,A
